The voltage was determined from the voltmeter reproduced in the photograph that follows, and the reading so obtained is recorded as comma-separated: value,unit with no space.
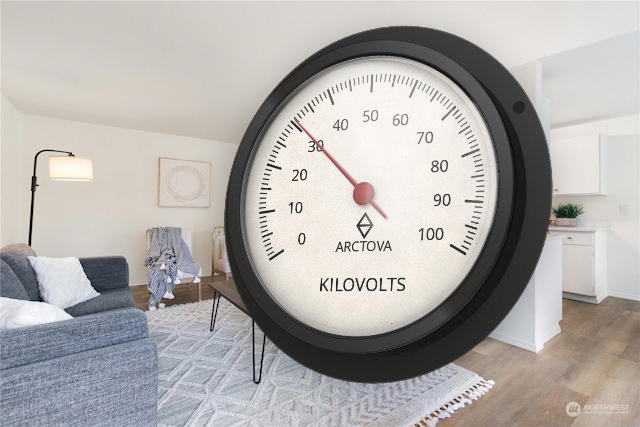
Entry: 31,kV
